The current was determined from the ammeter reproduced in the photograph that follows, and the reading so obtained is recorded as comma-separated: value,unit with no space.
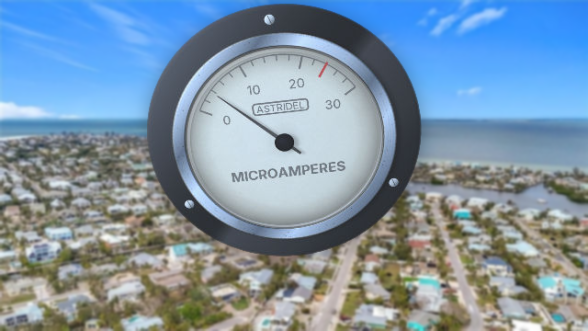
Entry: 4,µA
